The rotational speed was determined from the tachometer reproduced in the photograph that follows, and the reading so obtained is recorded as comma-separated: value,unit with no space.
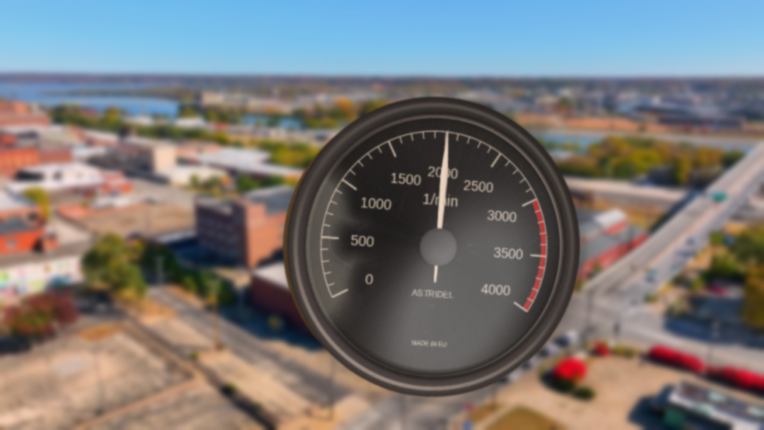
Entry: 2000,rpm
